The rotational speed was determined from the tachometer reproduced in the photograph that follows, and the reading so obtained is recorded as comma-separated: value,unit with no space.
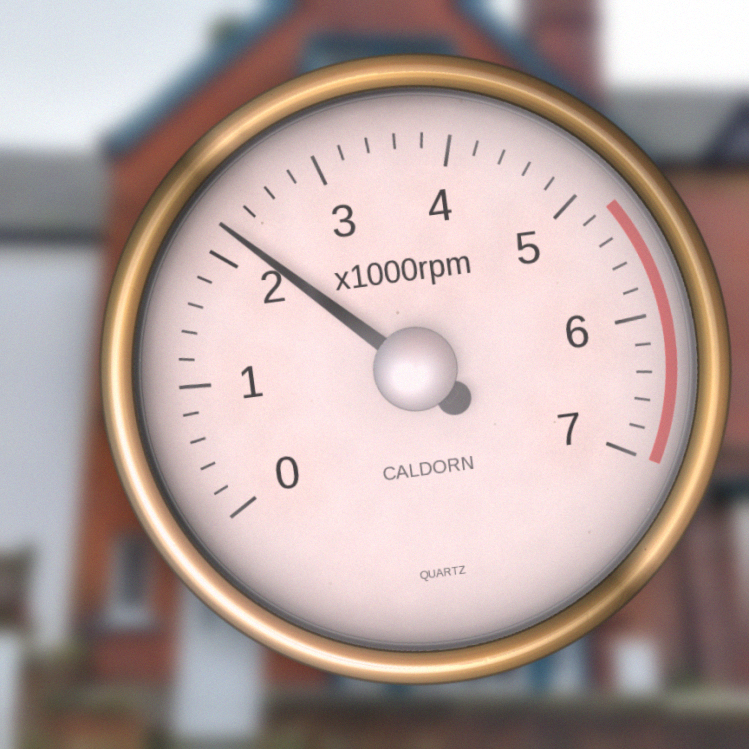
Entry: 2200,rpm
